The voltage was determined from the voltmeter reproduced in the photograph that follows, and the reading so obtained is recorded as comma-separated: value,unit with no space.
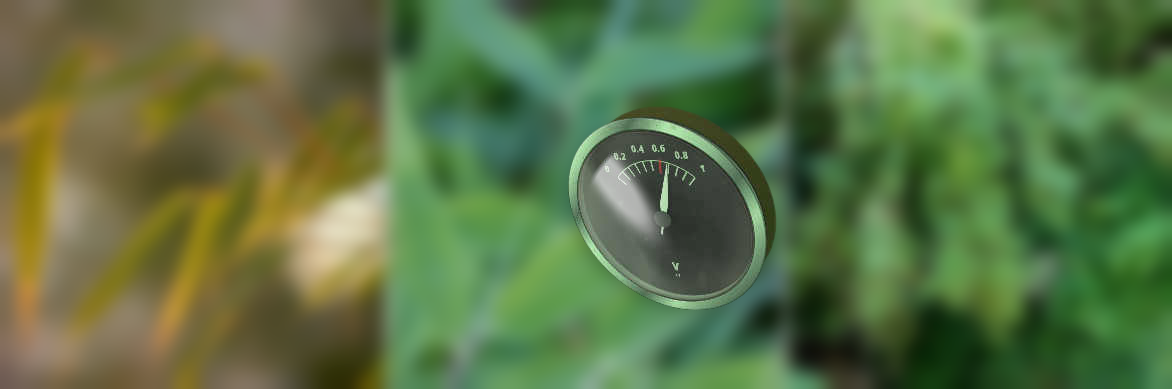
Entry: 0.7,V
